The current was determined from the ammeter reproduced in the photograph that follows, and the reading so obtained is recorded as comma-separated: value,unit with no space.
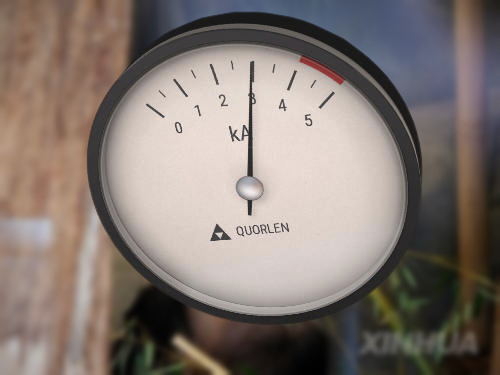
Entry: 3,kA
